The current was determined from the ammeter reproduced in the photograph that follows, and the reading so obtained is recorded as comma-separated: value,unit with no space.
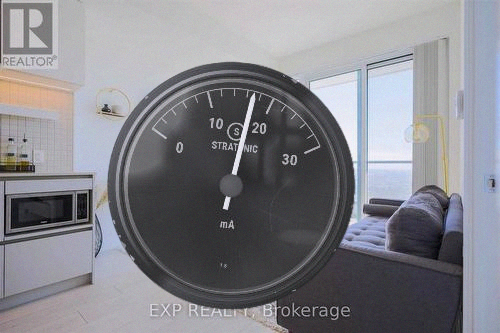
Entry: 17,mA
